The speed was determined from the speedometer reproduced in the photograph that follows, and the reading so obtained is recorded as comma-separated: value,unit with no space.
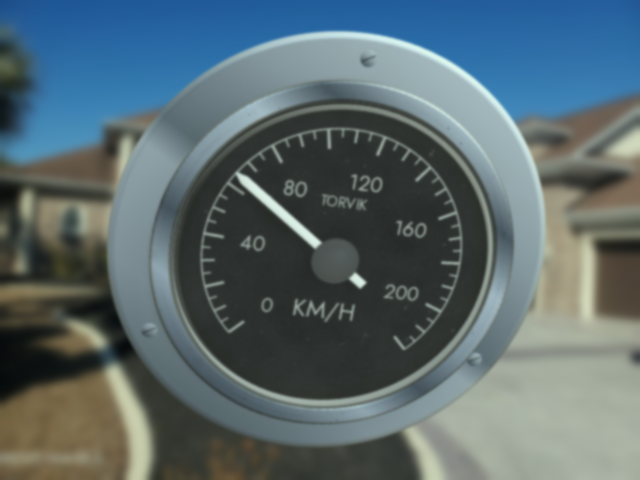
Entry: 65,km/h
